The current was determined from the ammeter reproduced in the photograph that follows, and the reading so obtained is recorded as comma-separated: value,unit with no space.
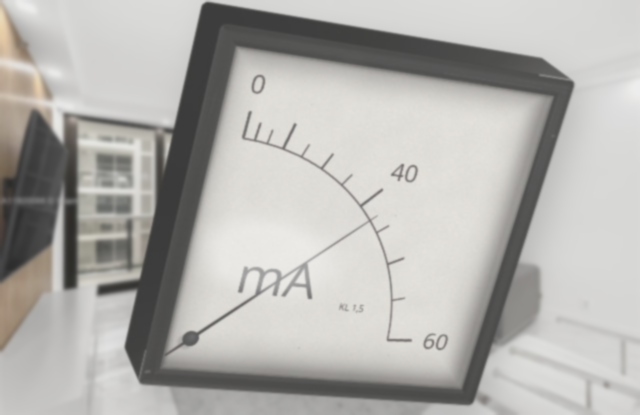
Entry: 42.5,mA
